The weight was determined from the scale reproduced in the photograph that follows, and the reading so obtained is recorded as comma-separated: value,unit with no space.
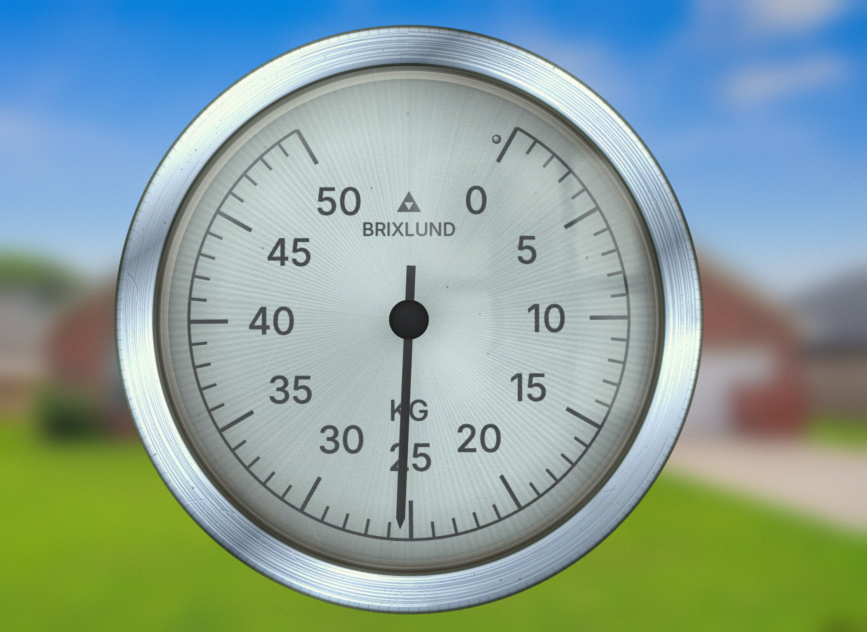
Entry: 25.5,kg
